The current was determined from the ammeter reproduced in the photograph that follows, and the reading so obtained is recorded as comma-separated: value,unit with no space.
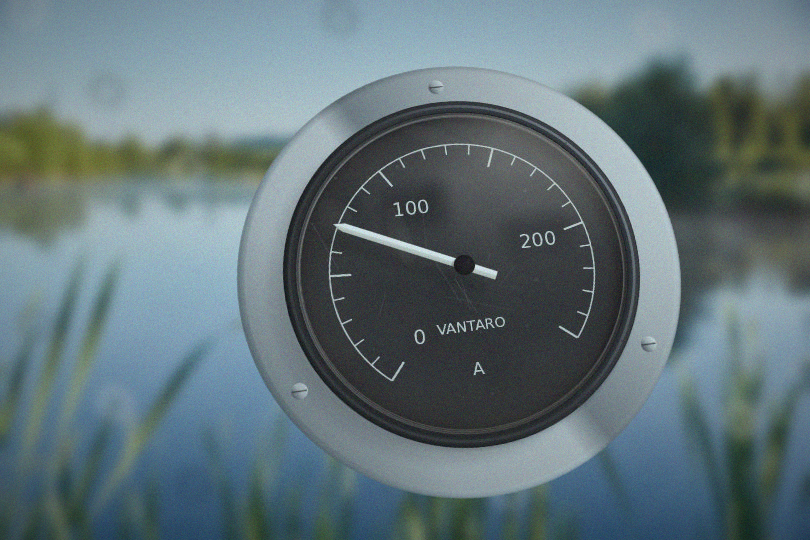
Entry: 70,A
